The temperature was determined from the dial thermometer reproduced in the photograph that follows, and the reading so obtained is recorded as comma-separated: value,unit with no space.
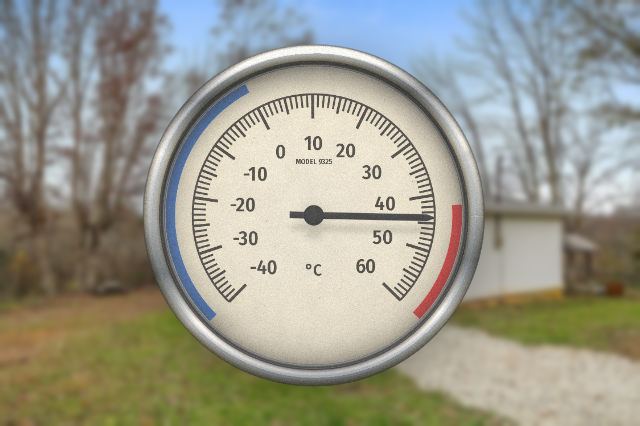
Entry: 44,°C
